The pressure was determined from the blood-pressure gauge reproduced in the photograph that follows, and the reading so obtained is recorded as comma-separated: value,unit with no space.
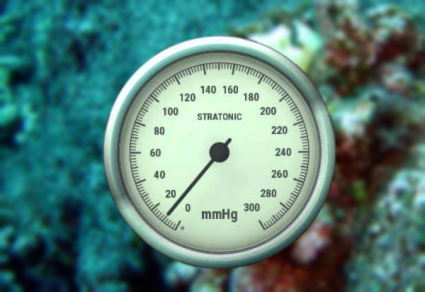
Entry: 10,mmHg
